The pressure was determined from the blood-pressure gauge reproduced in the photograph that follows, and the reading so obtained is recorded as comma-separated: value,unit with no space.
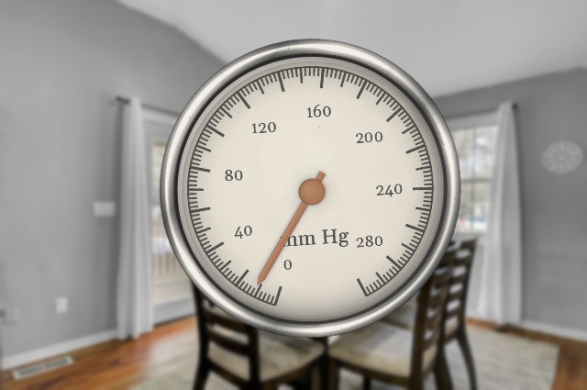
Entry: 12,mmHg
